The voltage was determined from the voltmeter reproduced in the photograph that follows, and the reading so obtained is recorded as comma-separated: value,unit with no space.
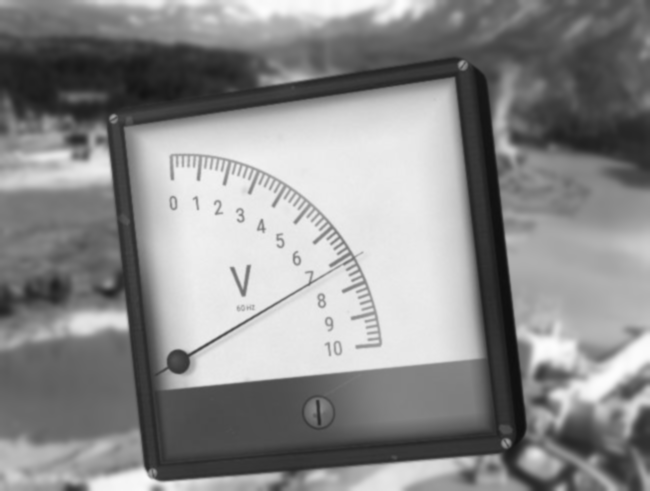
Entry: 7.2,V
